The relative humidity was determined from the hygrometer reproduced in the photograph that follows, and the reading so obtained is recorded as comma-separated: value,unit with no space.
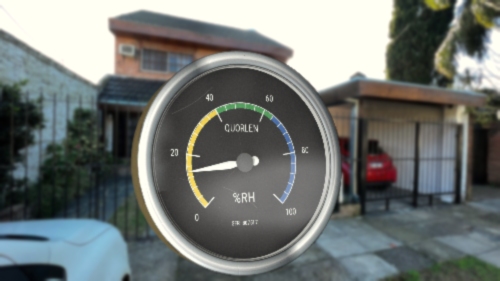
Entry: 14,%
